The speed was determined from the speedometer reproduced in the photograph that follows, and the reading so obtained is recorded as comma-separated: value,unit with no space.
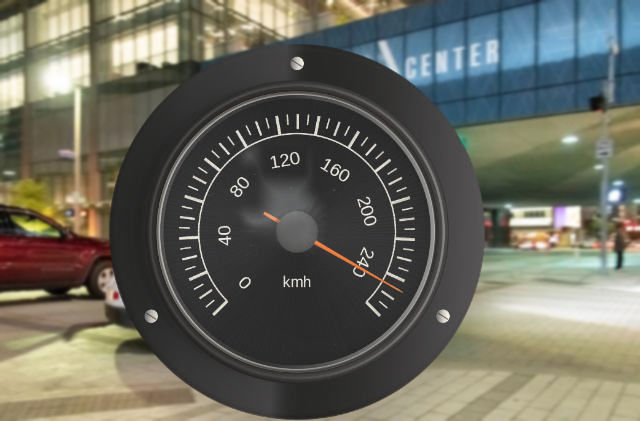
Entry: 245,km/h
